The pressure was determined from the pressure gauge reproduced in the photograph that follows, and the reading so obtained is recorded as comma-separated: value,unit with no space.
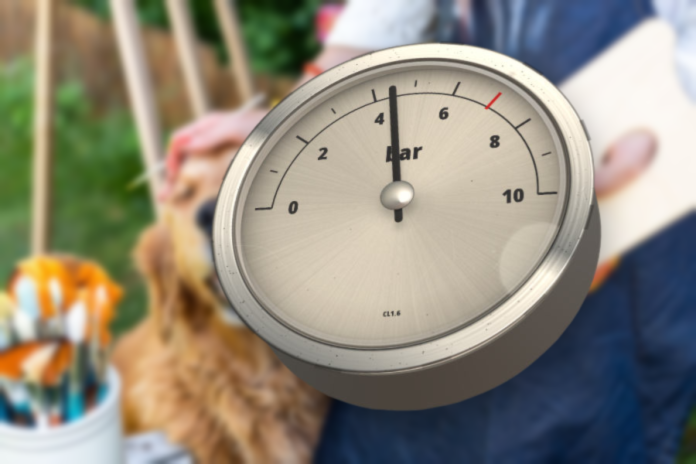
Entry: 4.5,bar
